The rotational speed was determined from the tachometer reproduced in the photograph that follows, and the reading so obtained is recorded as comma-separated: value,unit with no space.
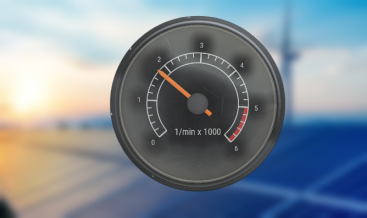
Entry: 1800,rpm
